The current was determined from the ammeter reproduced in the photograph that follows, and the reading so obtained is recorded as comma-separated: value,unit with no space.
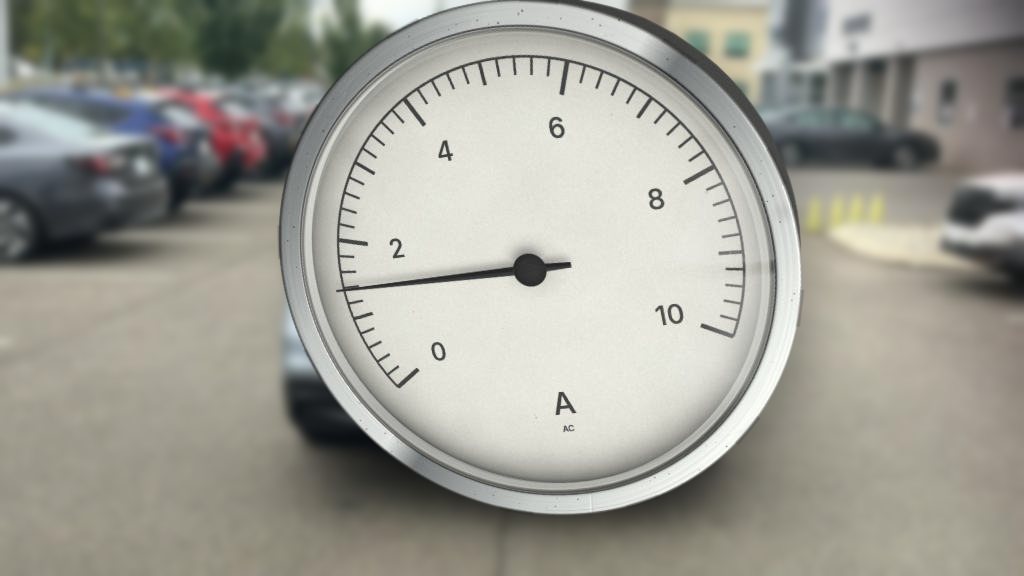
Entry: 1.4,A
